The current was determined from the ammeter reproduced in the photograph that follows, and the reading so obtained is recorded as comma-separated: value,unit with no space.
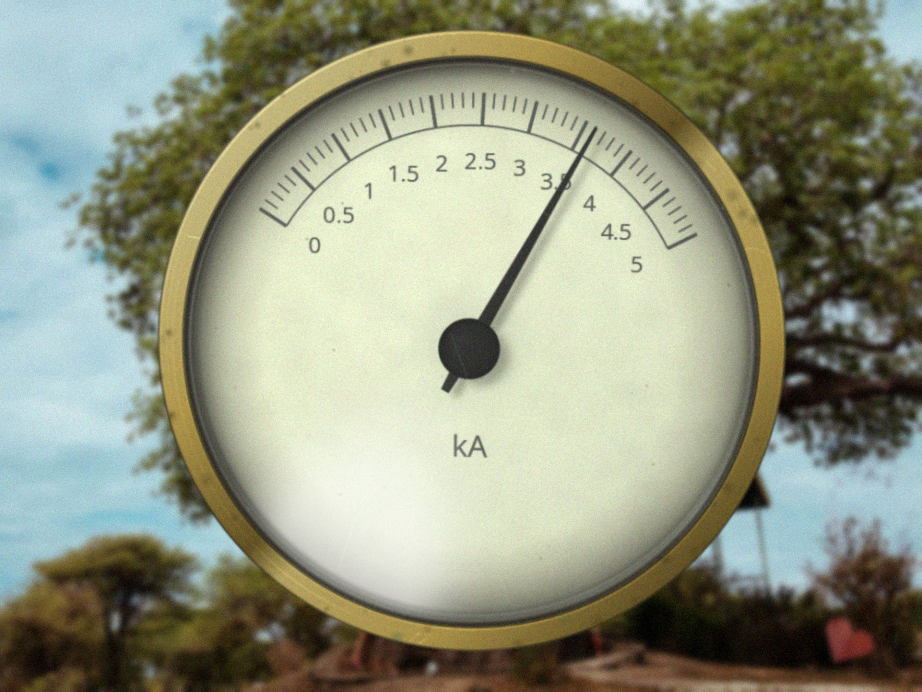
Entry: 3.6,kA
